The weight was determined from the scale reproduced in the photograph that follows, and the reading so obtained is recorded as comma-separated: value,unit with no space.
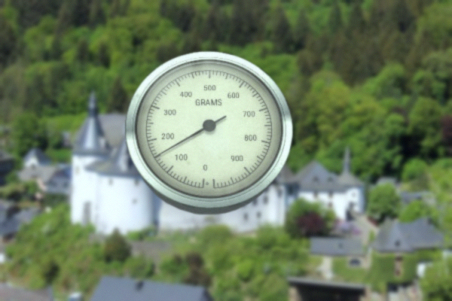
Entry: 150,g
